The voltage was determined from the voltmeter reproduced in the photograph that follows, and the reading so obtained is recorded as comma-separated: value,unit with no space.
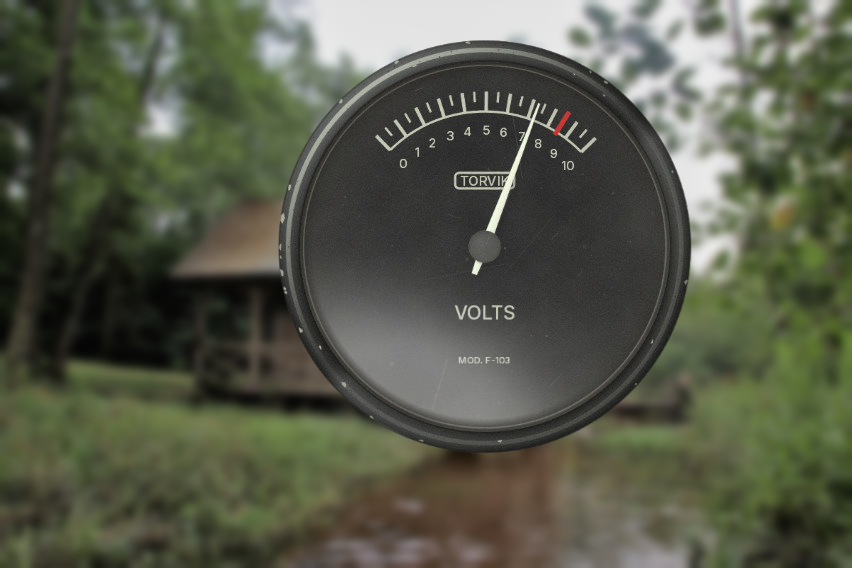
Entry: 7.25,V
